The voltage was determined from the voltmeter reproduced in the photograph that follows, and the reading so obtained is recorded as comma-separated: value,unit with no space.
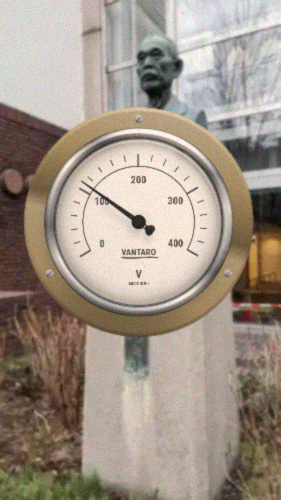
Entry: 110,V
